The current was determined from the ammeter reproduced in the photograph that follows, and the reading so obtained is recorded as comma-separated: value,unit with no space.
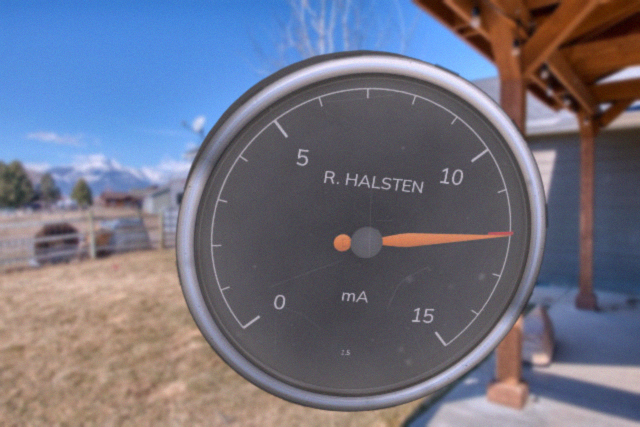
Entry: 12,mA
